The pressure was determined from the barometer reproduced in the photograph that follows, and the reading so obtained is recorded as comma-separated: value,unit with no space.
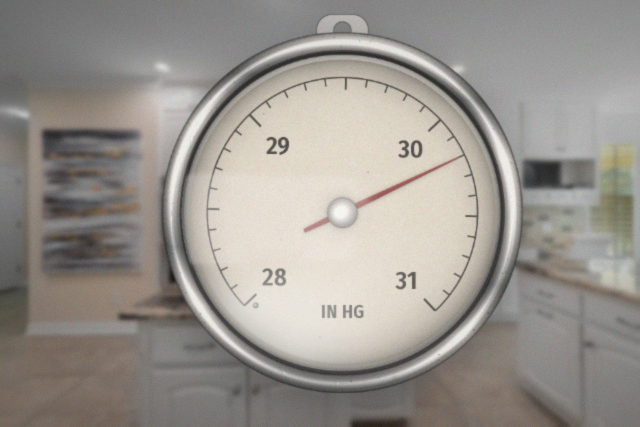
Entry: 30.2,inHg
